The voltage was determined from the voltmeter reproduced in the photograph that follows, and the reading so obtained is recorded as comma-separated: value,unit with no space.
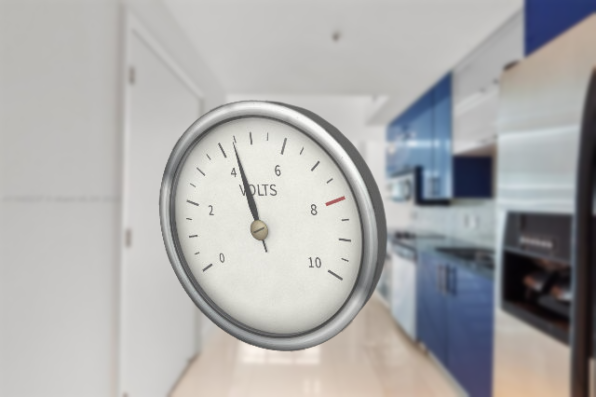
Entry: 4.5,V
